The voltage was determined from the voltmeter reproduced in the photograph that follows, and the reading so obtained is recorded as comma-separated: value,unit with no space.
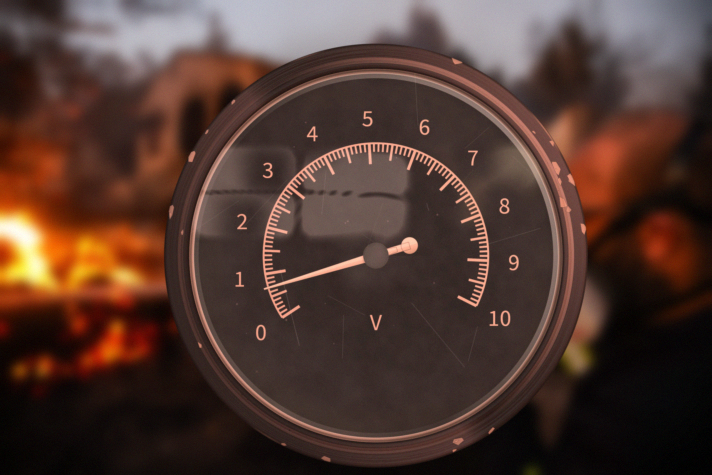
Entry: 0.7,V
